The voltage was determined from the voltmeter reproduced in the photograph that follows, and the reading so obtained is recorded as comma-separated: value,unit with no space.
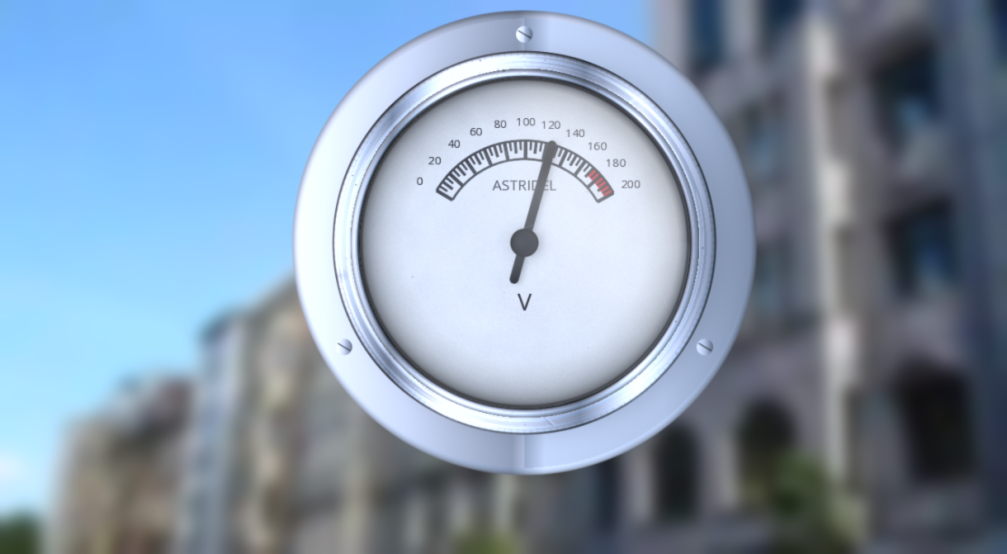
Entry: 125,V
